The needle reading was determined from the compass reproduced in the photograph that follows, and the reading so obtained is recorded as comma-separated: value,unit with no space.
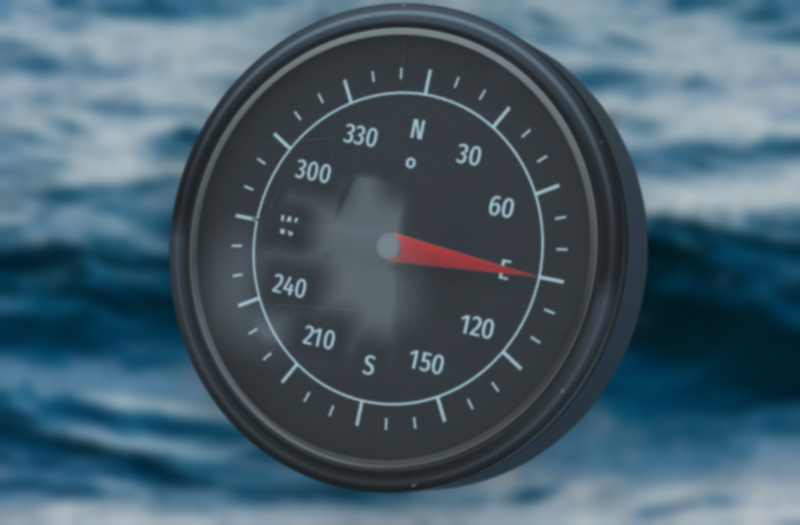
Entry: 90,°
